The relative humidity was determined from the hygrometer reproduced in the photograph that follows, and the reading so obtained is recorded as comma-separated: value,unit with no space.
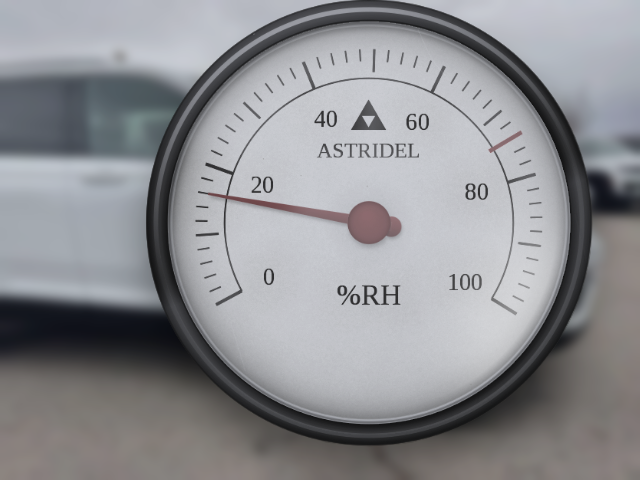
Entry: 16,%
